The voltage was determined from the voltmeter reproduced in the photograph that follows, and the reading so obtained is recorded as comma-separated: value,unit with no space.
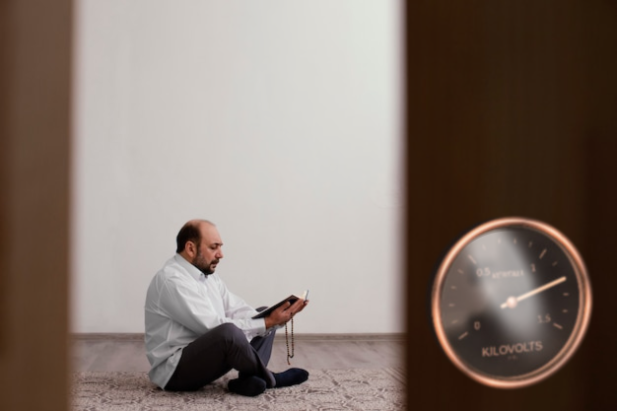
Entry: 1.2,kV
